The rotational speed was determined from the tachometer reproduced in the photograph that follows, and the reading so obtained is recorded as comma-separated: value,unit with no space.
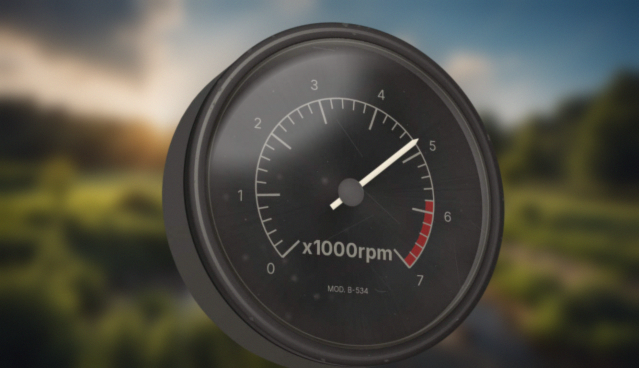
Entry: 4800,rpm
